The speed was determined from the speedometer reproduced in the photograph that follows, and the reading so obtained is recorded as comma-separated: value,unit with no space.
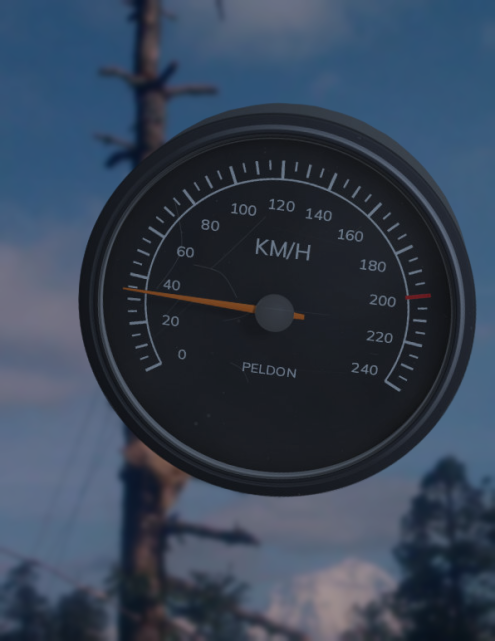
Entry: 35,km/h
